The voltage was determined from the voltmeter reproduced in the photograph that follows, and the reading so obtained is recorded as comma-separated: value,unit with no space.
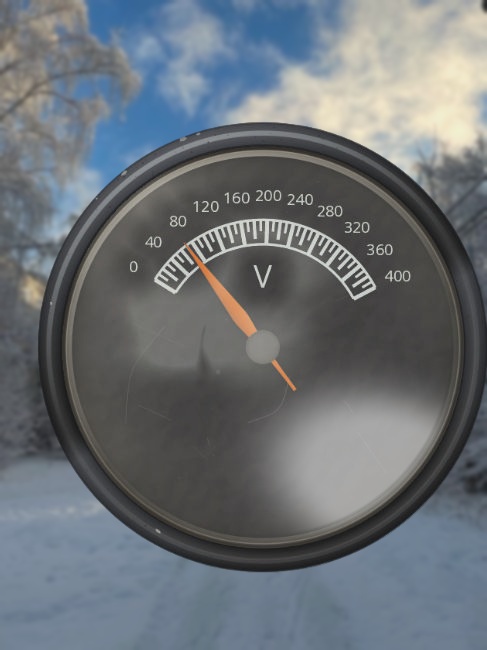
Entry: 70,V
